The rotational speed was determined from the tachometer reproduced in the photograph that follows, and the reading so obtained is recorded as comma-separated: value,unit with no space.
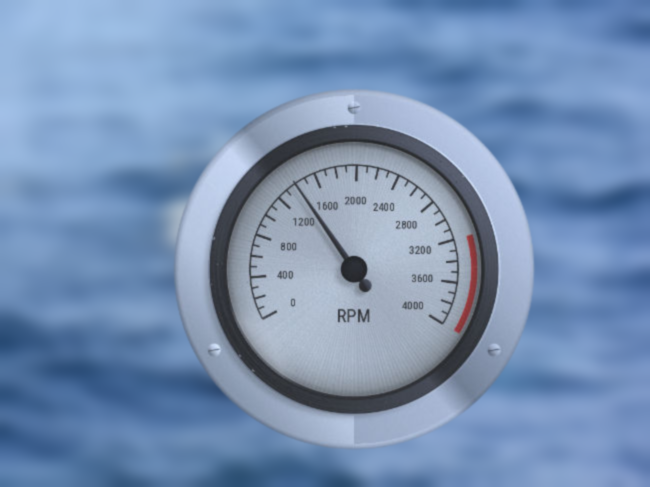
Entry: 1400,rpm
